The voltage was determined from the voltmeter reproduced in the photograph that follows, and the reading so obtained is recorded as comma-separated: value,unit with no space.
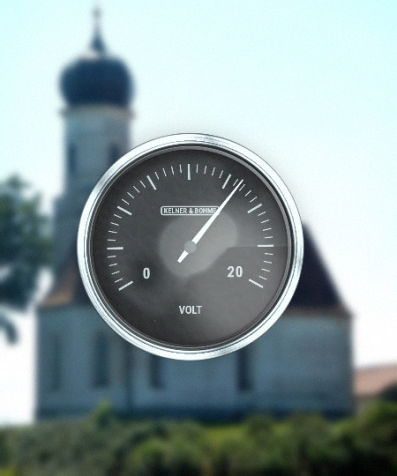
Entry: 13.25,V
